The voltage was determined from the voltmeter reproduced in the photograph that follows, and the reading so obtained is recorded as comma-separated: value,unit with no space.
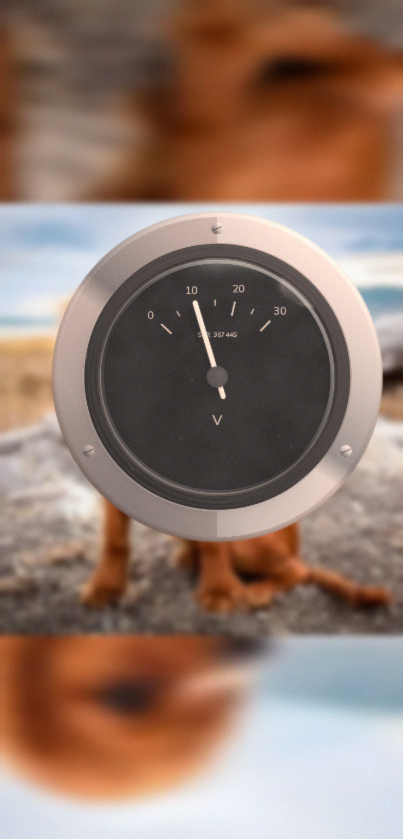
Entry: 10,V
